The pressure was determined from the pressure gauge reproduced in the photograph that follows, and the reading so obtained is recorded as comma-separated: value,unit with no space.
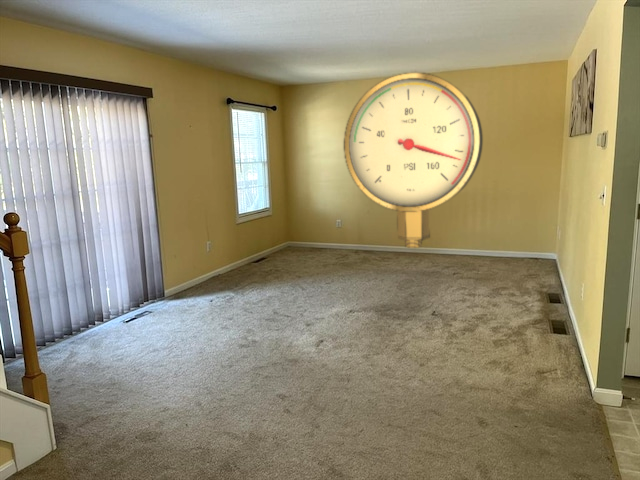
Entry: 145,psi
